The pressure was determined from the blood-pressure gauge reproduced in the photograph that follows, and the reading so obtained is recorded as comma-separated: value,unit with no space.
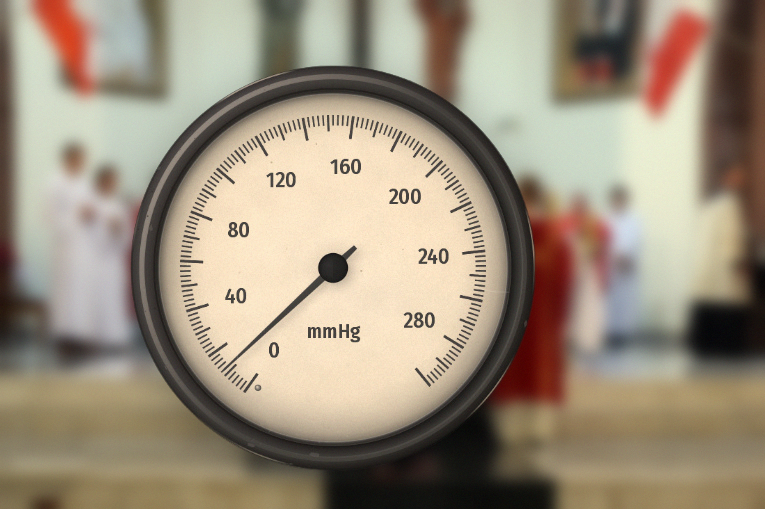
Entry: 12,mmHg
